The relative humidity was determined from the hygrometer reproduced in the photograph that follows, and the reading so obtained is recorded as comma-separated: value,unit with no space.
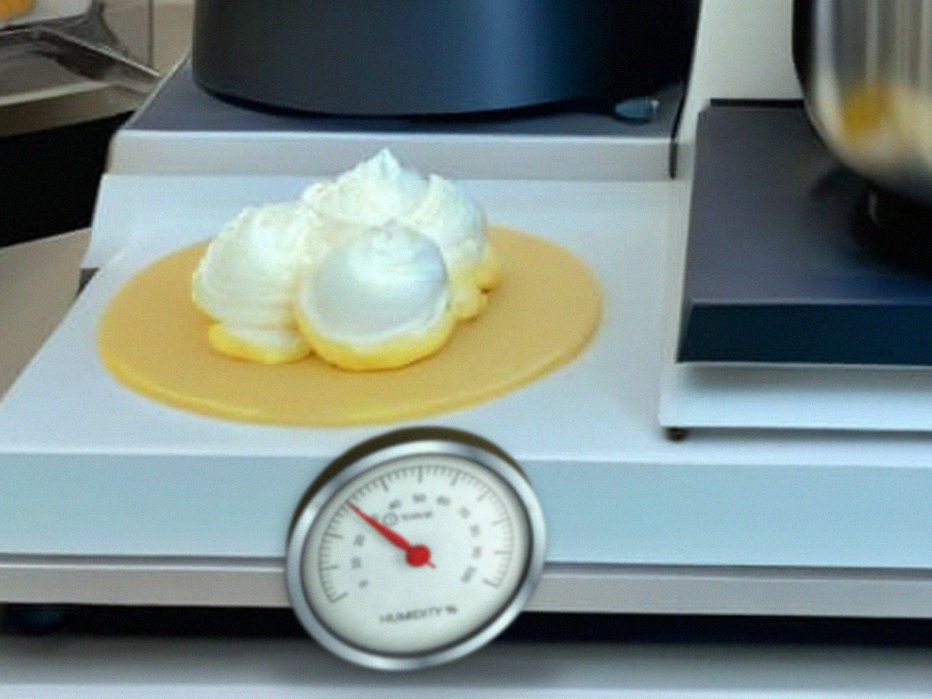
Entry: 30,%
